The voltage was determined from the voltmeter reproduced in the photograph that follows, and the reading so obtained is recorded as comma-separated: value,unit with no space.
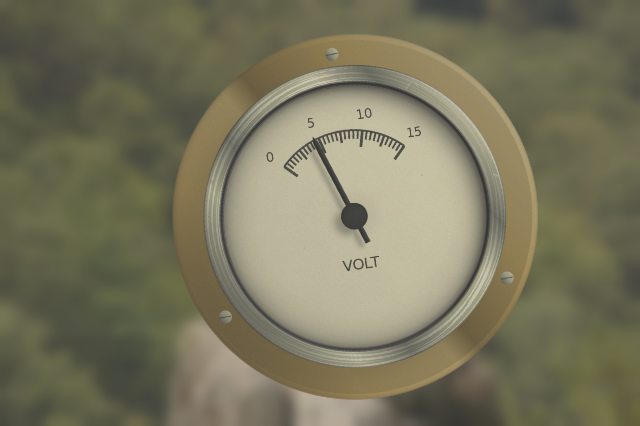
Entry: 4.5,V
